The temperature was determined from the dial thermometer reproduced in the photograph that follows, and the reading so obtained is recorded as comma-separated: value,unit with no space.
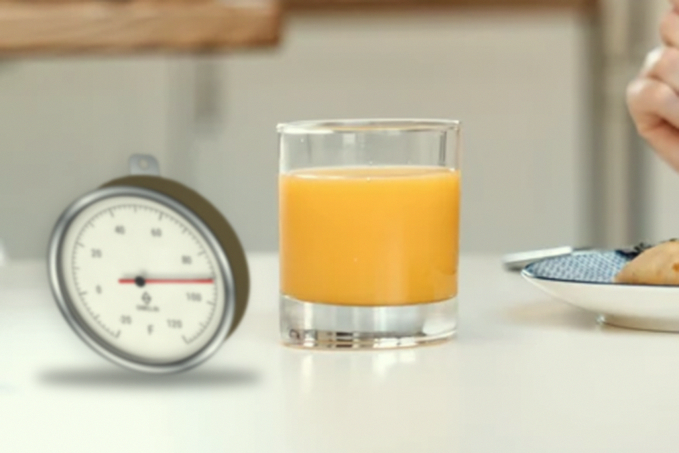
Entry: 90,°F
